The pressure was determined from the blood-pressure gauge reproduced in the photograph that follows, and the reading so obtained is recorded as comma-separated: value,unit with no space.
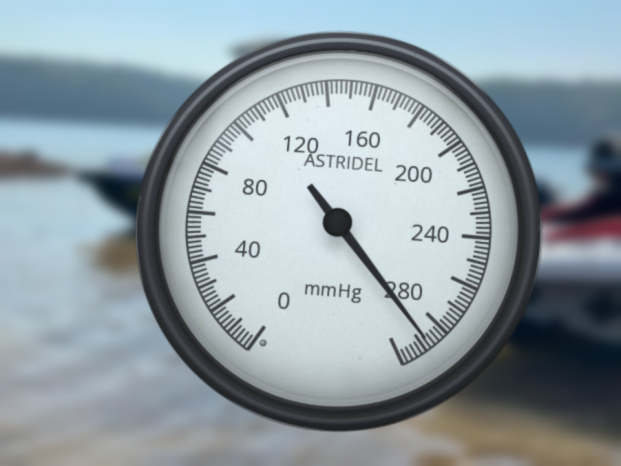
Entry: 288,mmHg
